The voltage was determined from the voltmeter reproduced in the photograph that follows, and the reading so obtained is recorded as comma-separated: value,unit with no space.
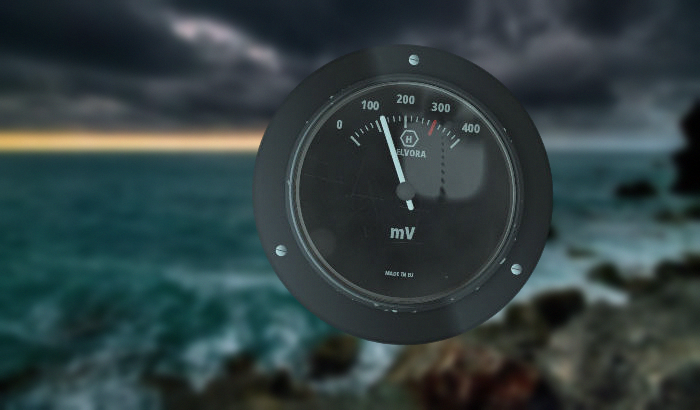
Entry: 120,mV
